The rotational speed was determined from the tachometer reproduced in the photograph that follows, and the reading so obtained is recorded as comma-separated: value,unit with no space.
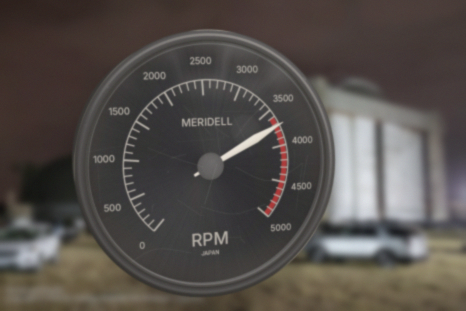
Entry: 3700,rpm
